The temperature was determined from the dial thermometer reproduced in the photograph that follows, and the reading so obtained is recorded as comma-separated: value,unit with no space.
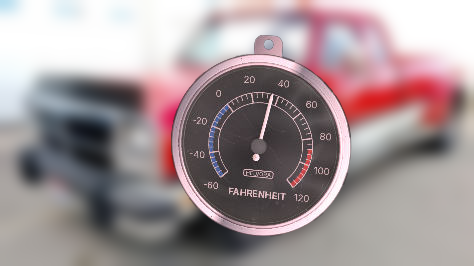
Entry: 36,°F
